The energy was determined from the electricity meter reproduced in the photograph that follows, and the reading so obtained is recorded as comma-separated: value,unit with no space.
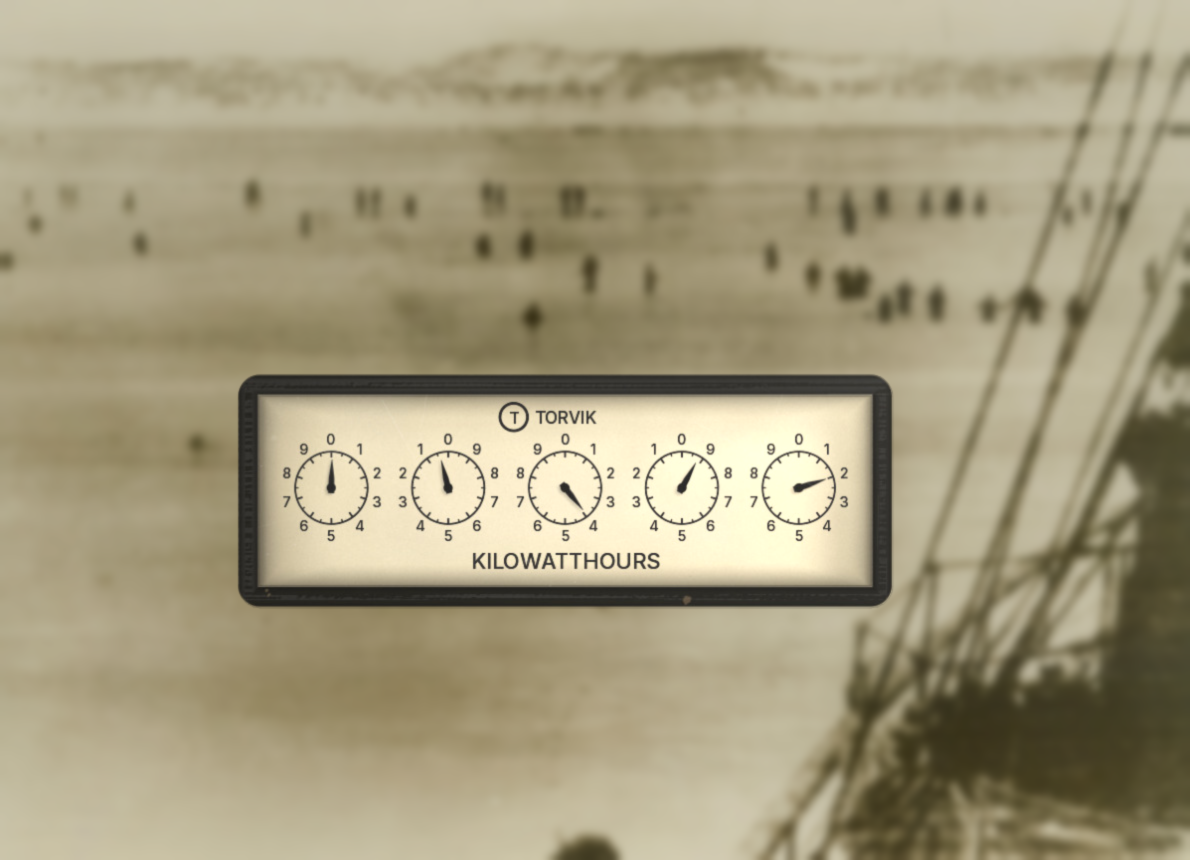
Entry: 392,kWh
